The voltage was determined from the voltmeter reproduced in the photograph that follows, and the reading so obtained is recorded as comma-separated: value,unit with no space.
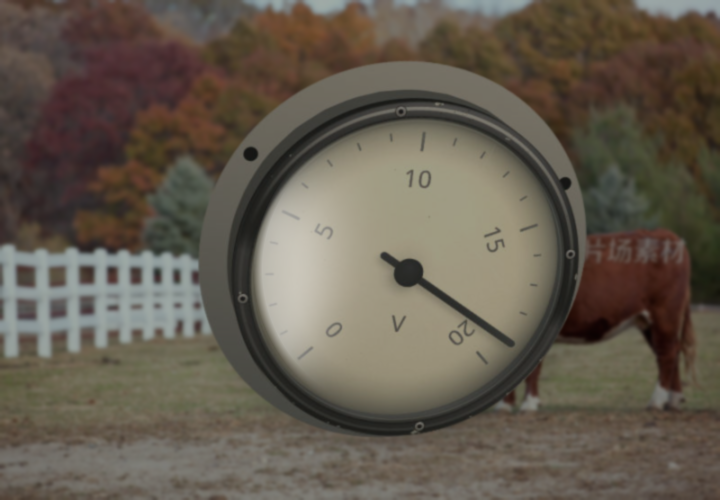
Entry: 19,V
